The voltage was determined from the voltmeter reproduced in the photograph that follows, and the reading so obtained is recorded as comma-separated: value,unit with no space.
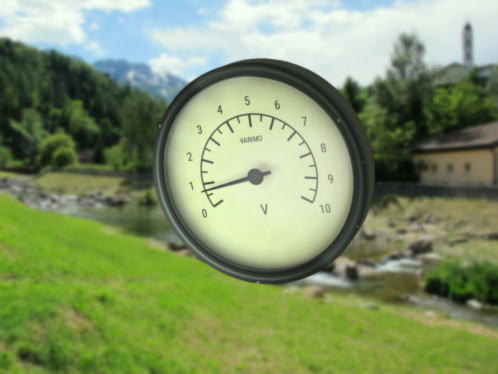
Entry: 0.75,V
